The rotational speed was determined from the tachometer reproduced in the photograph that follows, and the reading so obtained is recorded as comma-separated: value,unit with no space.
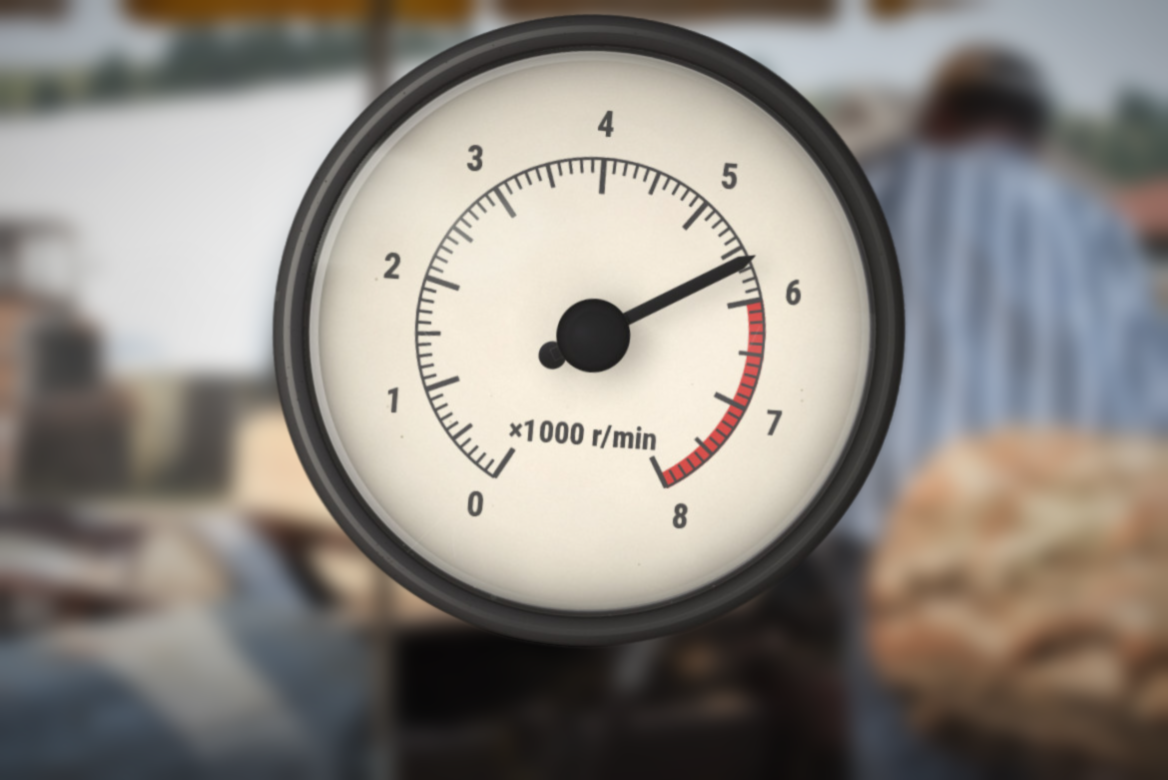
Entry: 5600,rpm
